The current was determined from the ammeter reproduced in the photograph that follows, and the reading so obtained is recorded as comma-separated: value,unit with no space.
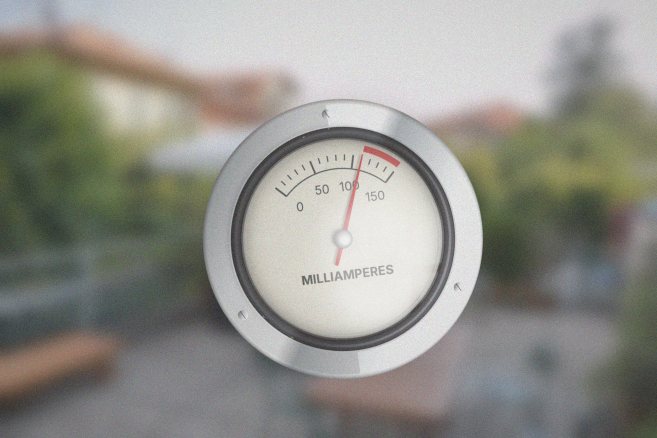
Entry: 110,mA
